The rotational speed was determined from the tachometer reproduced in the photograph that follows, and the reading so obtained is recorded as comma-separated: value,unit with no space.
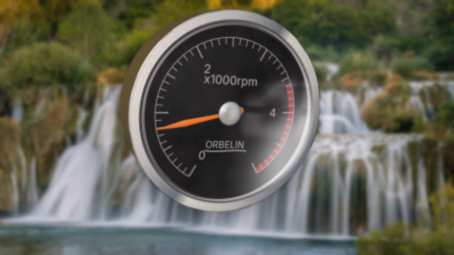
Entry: 800,rpm
